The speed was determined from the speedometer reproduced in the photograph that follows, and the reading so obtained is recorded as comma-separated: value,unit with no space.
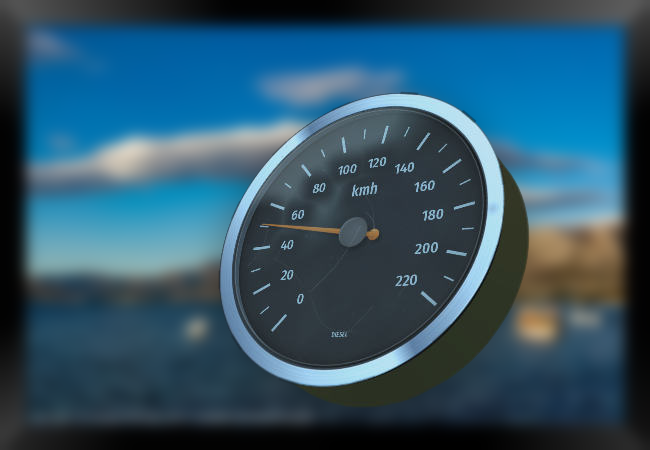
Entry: 50,km/h
